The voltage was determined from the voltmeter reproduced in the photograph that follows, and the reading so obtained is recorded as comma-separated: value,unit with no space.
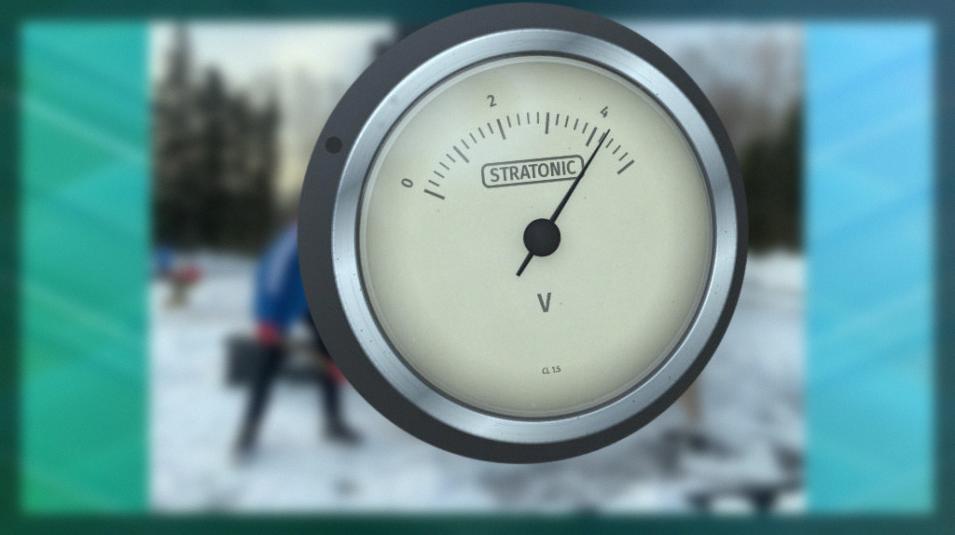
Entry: 4.2,V
